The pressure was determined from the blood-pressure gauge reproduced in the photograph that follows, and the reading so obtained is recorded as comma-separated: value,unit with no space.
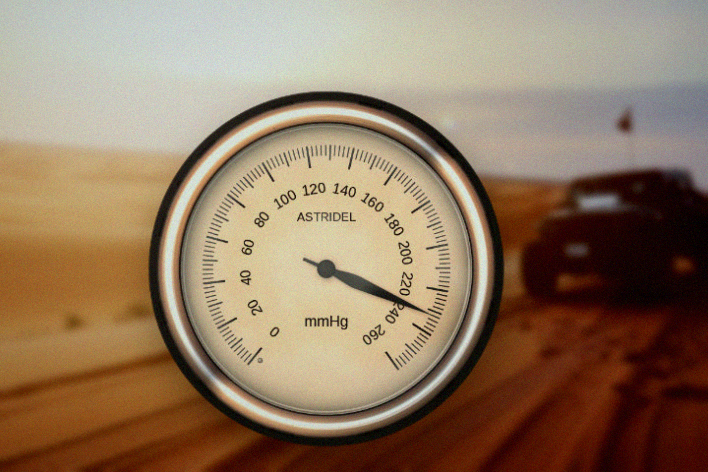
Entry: 232,mmHg
